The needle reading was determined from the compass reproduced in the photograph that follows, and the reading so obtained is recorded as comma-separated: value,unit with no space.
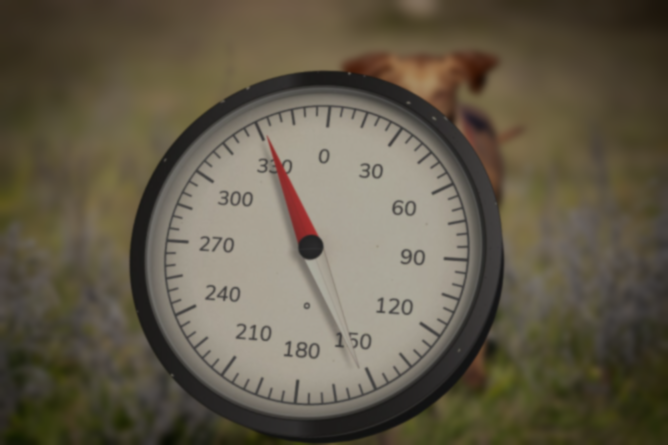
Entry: 332.5,°
